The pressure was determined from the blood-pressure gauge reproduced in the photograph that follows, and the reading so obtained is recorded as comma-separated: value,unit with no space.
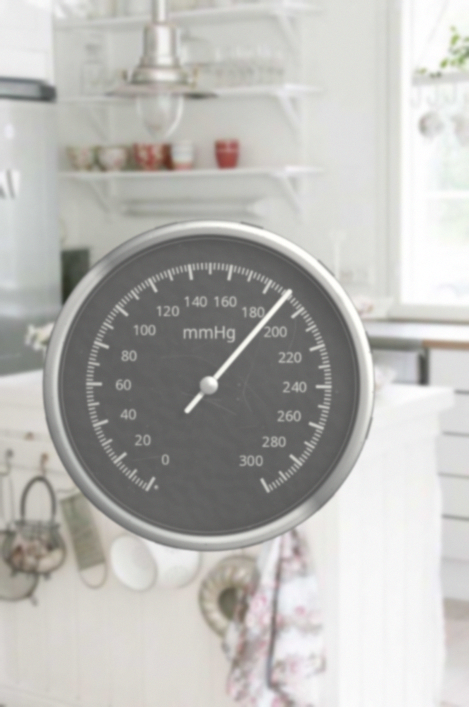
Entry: 190,mmHg
